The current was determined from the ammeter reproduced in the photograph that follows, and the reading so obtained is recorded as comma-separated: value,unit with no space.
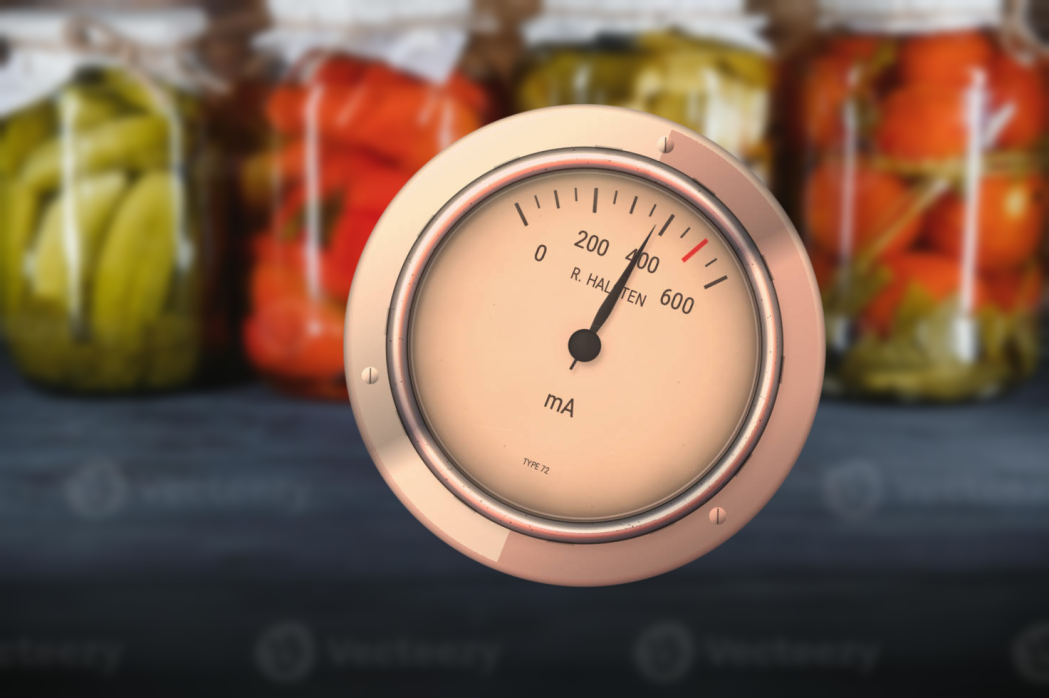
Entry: 375,mA
